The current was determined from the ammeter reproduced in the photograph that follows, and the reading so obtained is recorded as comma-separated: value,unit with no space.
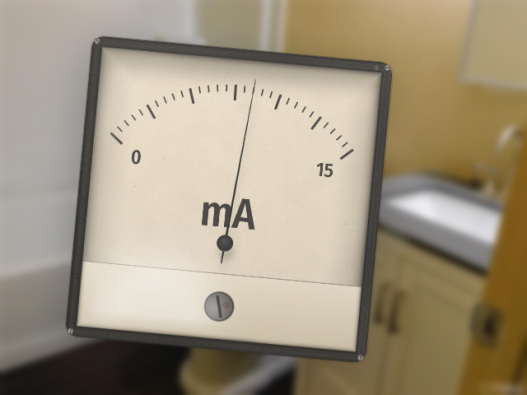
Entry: 8.5,mA
